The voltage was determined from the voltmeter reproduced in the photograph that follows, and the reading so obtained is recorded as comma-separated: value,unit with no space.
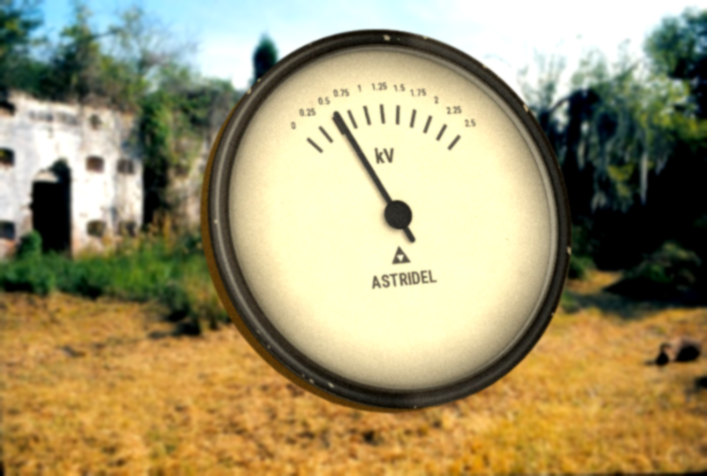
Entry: 0.5,kV
